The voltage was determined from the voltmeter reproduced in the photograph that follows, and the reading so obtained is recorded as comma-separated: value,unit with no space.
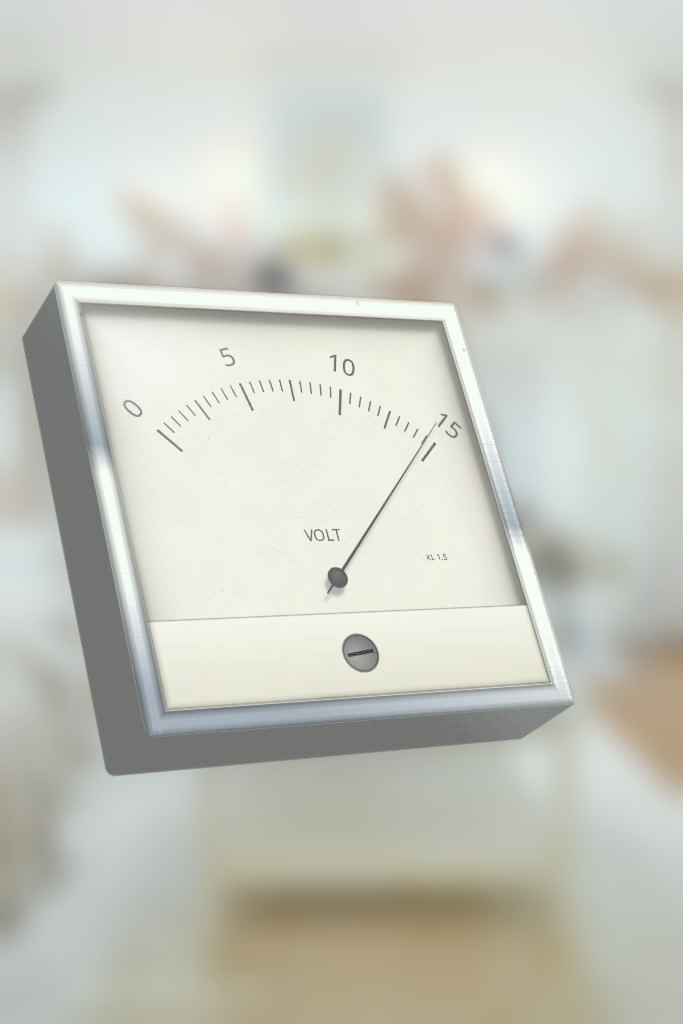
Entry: 14.5,V
